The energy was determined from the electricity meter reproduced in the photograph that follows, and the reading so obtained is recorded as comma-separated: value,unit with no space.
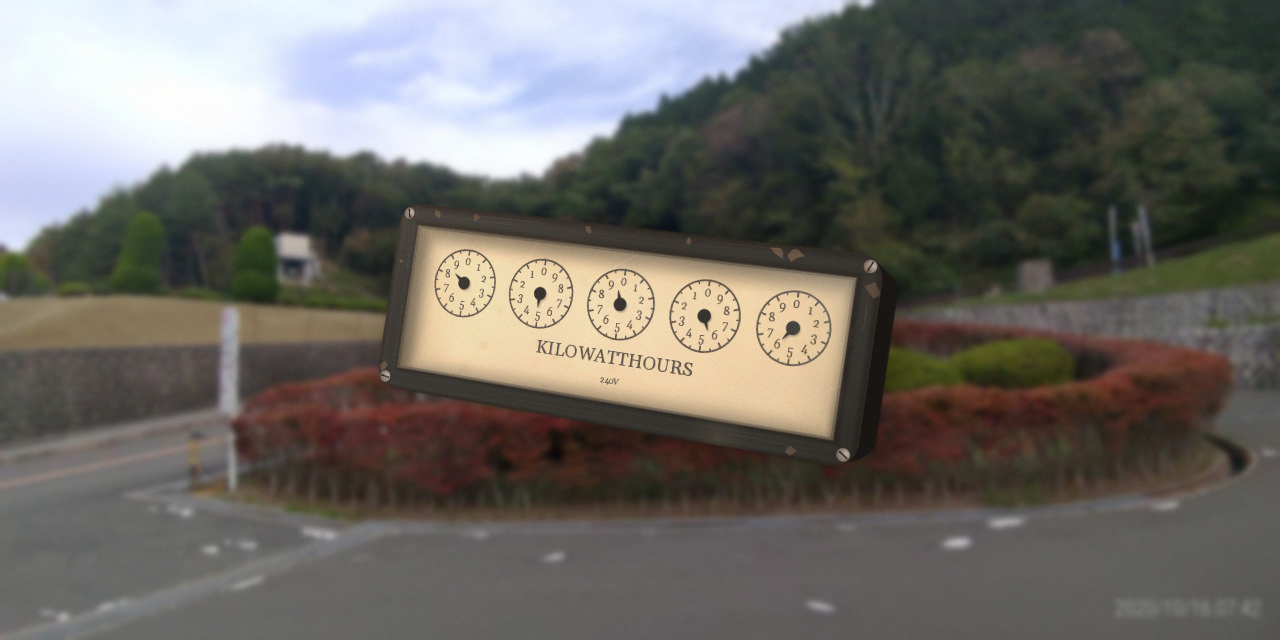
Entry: 84956,kWh
